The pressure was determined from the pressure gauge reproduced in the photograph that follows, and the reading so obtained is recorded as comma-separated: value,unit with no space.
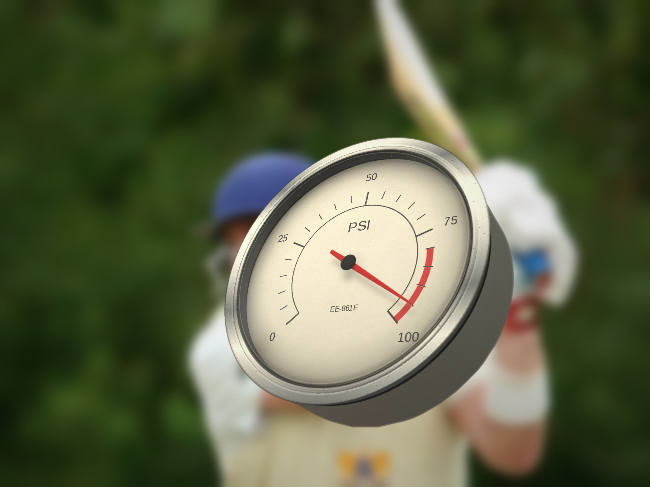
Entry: 95,psi
